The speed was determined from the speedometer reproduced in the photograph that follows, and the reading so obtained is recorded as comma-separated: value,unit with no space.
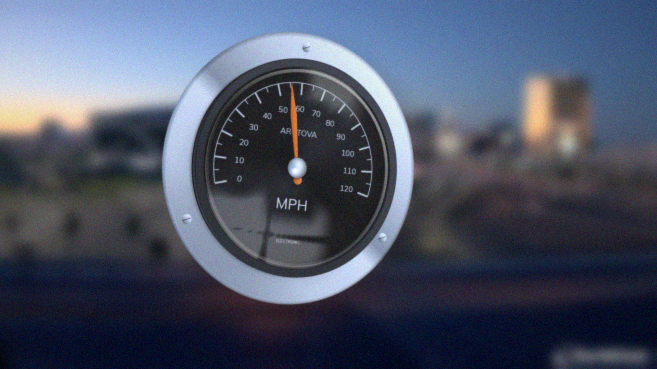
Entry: 55,mph
